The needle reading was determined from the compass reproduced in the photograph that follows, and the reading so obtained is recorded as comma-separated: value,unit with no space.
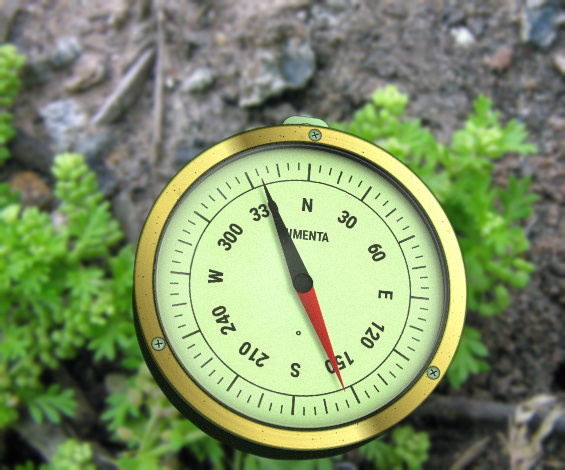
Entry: 155,°
